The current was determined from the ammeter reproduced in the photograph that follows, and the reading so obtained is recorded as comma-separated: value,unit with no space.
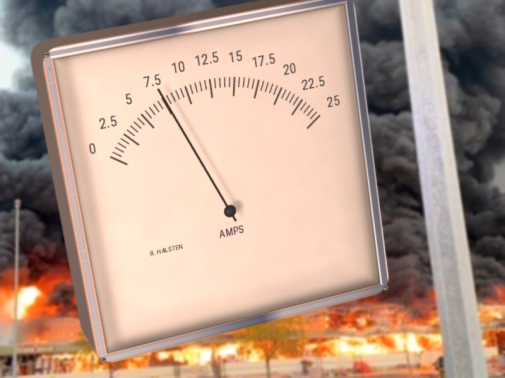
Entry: 7.5,A
